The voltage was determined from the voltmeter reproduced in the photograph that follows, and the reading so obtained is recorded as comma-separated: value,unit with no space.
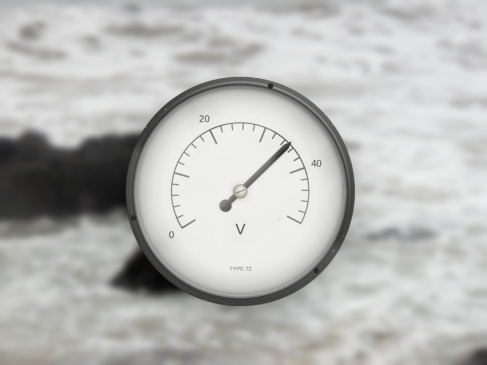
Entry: 35,V
